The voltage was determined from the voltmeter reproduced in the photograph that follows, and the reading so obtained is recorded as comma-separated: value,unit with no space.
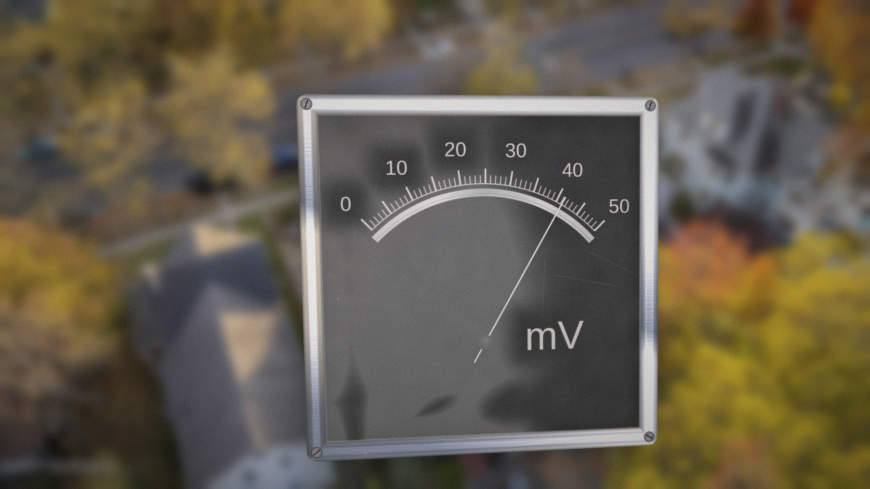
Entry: 41,mV
